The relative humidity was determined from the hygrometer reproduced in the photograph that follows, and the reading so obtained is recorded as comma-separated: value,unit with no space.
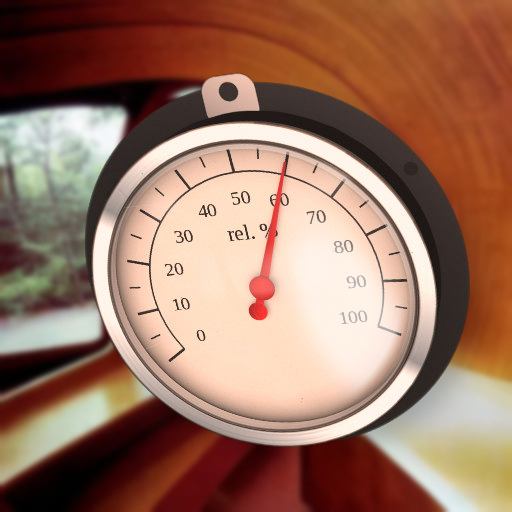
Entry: 60,%
